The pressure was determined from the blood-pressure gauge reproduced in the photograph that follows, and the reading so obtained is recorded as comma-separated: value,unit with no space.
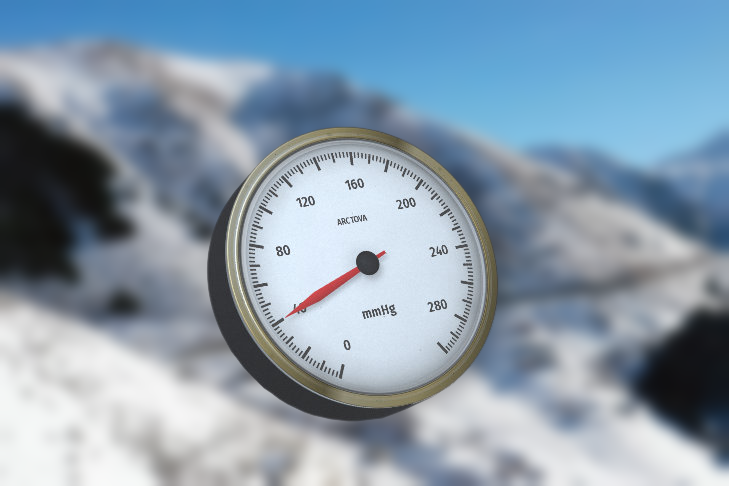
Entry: 40,mmHg
